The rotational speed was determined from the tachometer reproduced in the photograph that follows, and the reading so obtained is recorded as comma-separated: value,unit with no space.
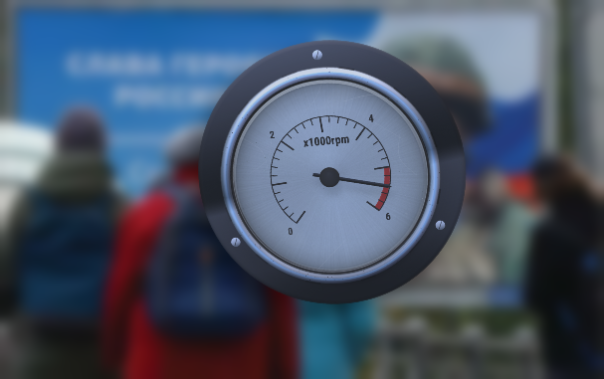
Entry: 5400,rpm
